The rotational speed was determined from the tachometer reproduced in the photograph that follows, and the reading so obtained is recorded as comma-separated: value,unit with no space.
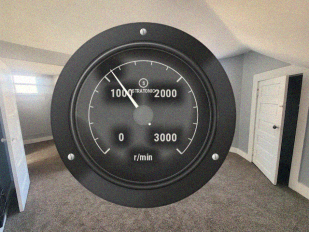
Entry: 1100,rpm
